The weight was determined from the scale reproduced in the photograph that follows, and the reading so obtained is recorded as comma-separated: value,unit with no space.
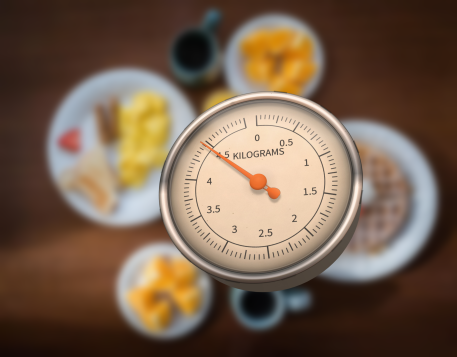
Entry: 4.45,kg
